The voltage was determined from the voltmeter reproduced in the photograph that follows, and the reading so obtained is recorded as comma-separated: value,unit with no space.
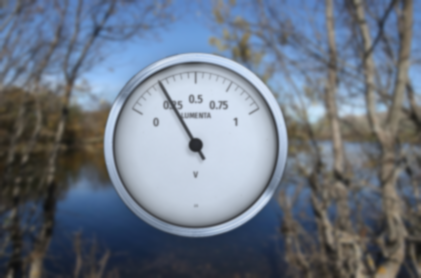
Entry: 0.25,V
